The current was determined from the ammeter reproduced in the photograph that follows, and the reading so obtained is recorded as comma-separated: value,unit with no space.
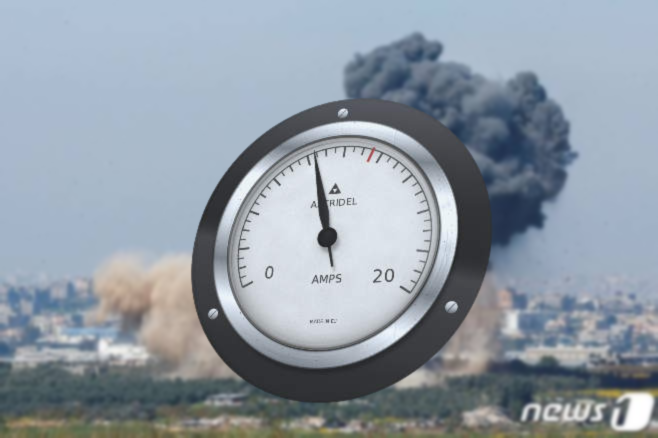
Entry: 8.5,A
